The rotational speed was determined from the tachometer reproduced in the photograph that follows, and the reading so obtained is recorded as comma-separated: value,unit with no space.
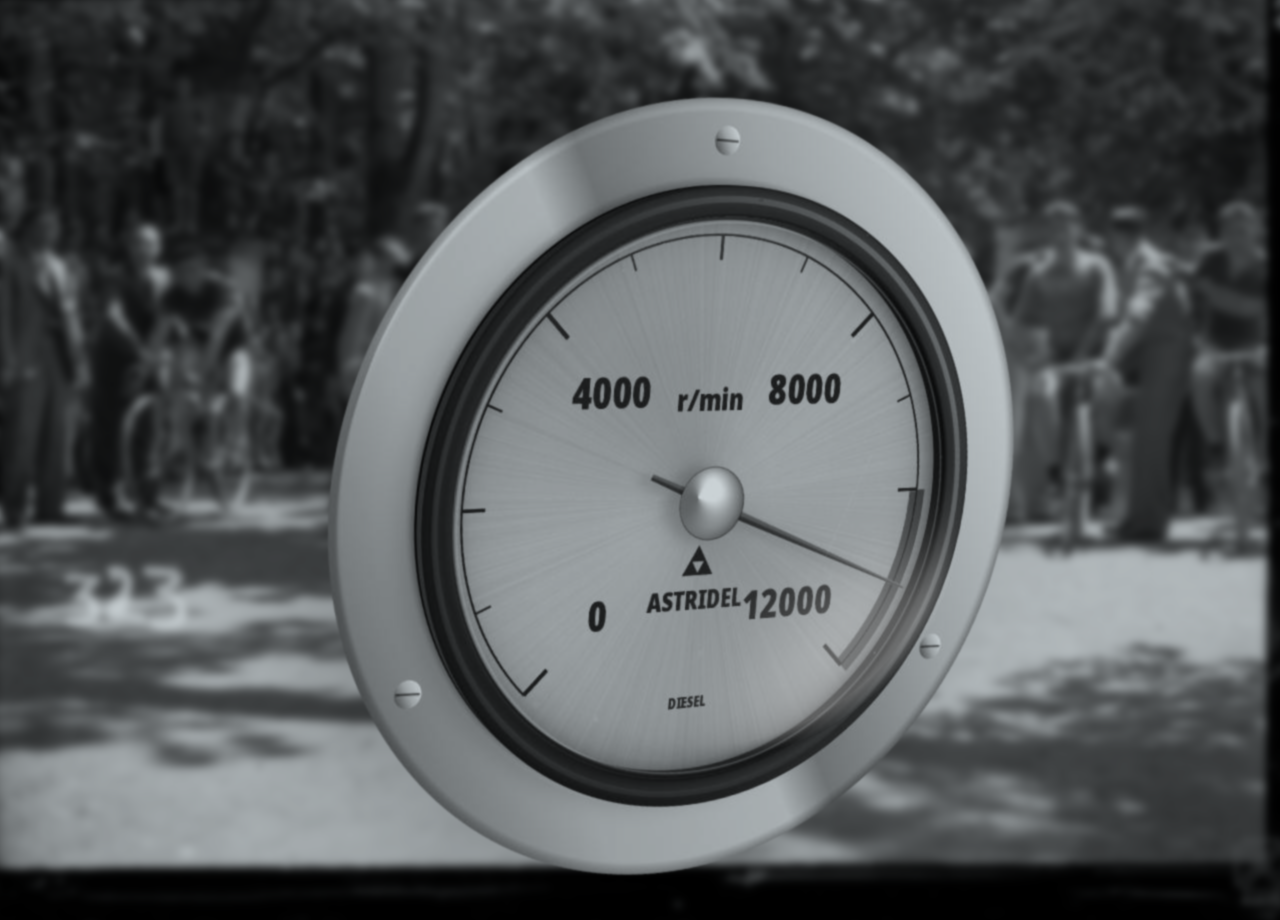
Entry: 11000,rpm
